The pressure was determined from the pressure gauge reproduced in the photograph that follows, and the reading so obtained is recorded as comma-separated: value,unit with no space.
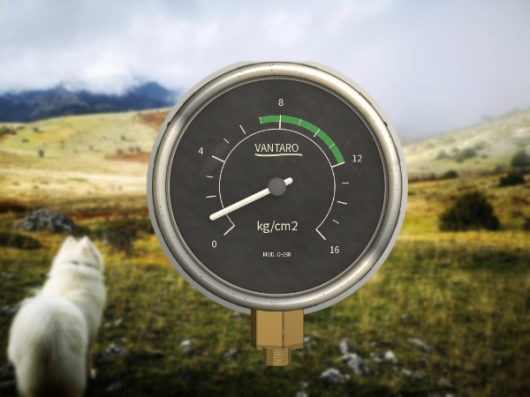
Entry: 1,kg/cm²
